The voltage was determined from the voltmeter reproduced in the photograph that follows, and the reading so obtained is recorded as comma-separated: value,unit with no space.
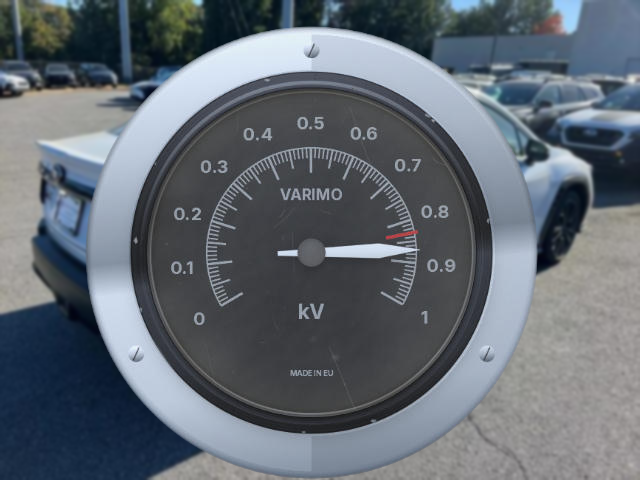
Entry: 0.87,kV
